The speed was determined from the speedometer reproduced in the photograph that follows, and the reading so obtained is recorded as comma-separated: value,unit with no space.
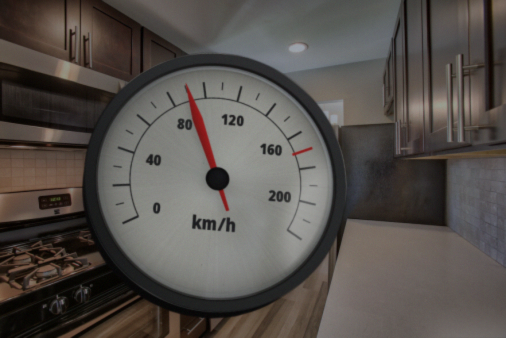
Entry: 90,km/h
